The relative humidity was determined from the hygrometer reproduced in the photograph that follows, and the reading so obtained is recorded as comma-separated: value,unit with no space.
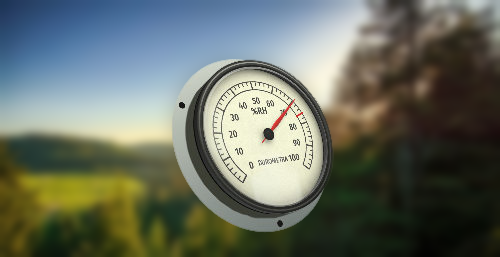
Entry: 70,%
